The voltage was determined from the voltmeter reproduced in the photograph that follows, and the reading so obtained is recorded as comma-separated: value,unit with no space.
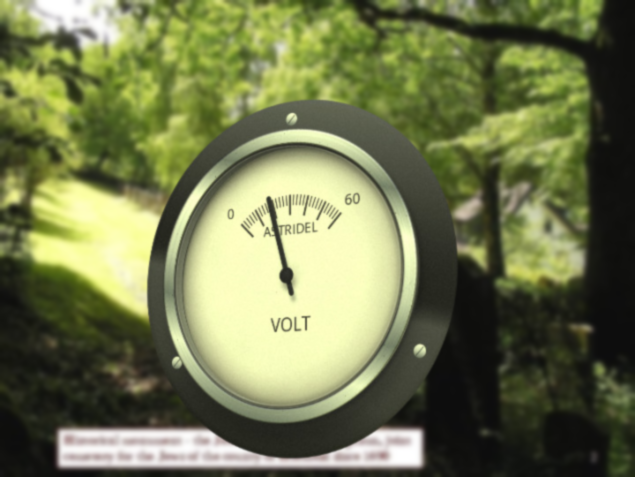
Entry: 20,V
